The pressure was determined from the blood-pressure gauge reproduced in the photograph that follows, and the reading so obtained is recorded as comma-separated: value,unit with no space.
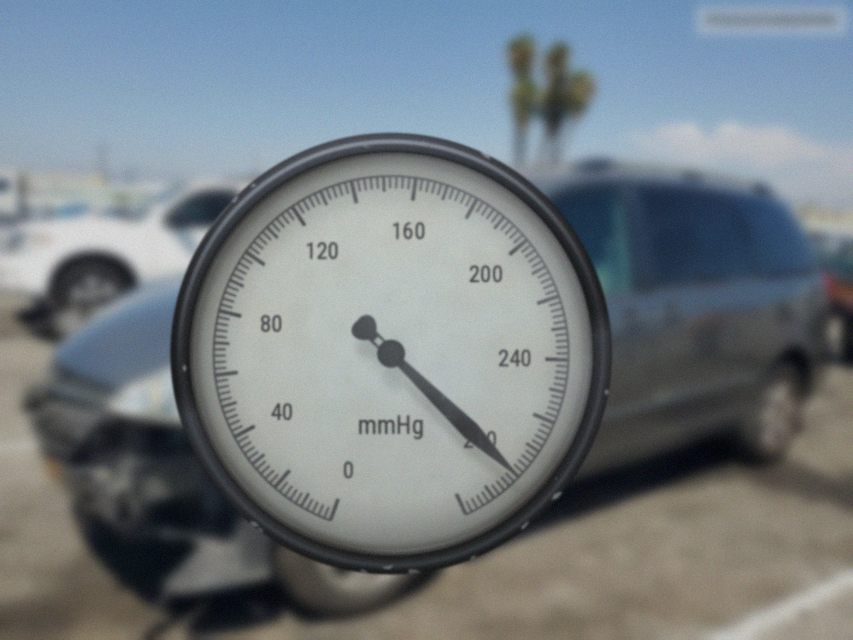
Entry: 280,mmHg
